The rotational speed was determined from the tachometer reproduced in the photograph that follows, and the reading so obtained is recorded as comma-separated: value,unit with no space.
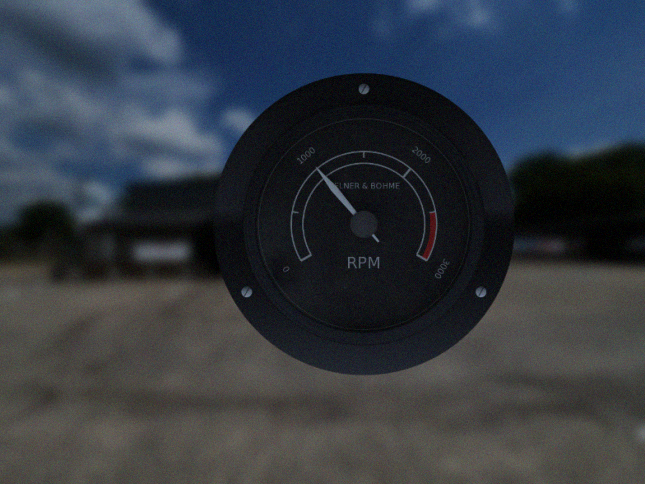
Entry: 1000,rpm
